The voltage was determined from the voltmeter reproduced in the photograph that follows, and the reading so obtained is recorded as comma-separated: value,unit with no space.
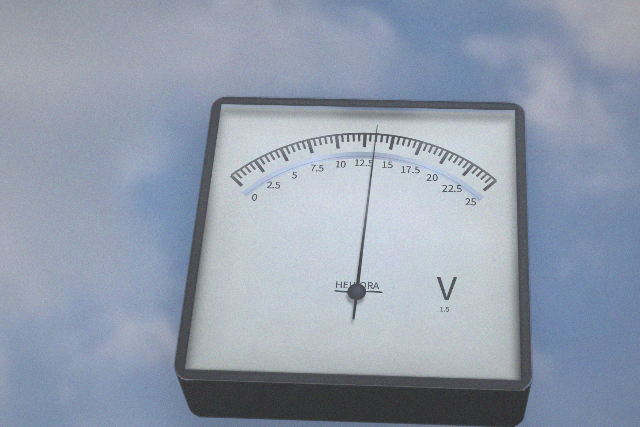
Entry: 13.5,V
